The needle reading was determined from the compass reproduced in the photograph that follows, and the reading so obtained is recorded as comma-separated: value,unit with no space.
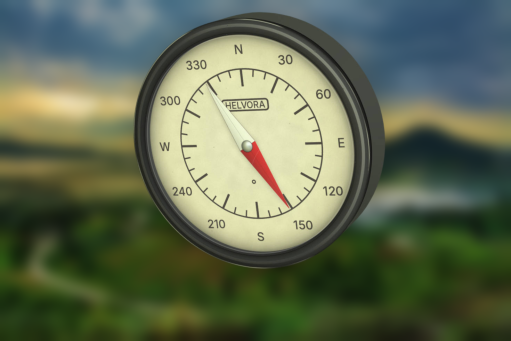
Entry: 150,°
